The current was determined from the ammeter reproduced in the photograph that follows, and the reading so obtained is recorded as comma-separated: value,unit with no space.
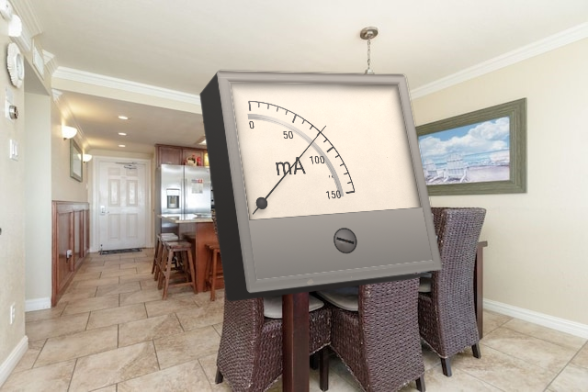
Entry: 80,mA
